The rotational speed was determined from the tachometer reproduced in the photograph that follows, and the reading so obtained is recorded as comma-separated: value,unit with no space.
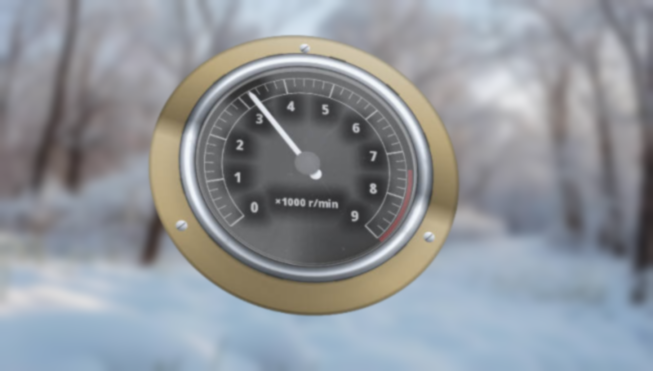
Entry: 3200,rpm
